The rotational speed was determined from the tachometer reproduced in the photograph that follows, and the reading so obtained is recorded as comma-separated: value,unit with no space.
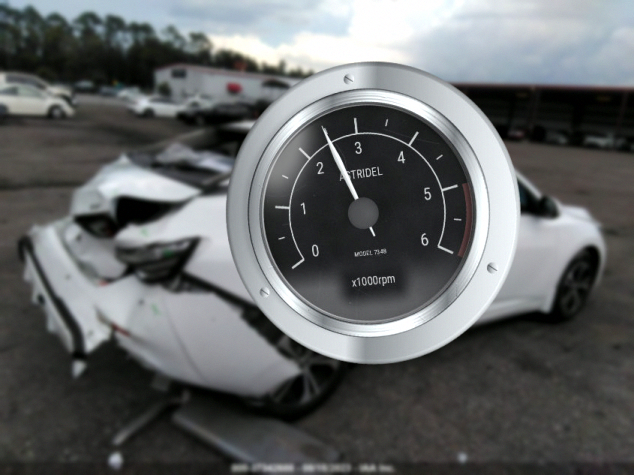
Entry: 2500,rpm
